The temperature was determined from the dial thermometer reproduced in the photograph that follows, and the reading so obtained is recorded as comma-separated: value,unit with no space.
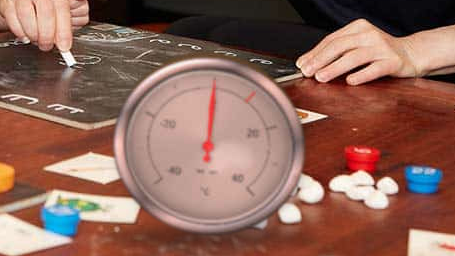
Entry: 0,°C
